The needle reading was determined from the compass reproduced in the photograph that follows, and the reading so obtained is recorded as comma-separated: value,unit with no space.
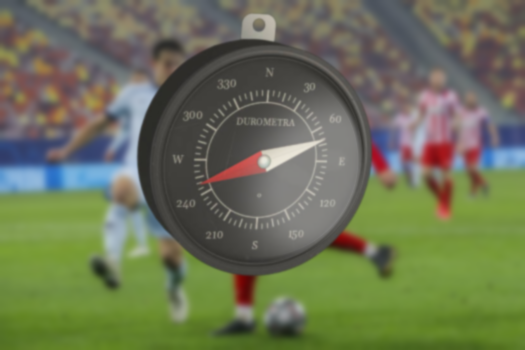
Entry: 250,°
